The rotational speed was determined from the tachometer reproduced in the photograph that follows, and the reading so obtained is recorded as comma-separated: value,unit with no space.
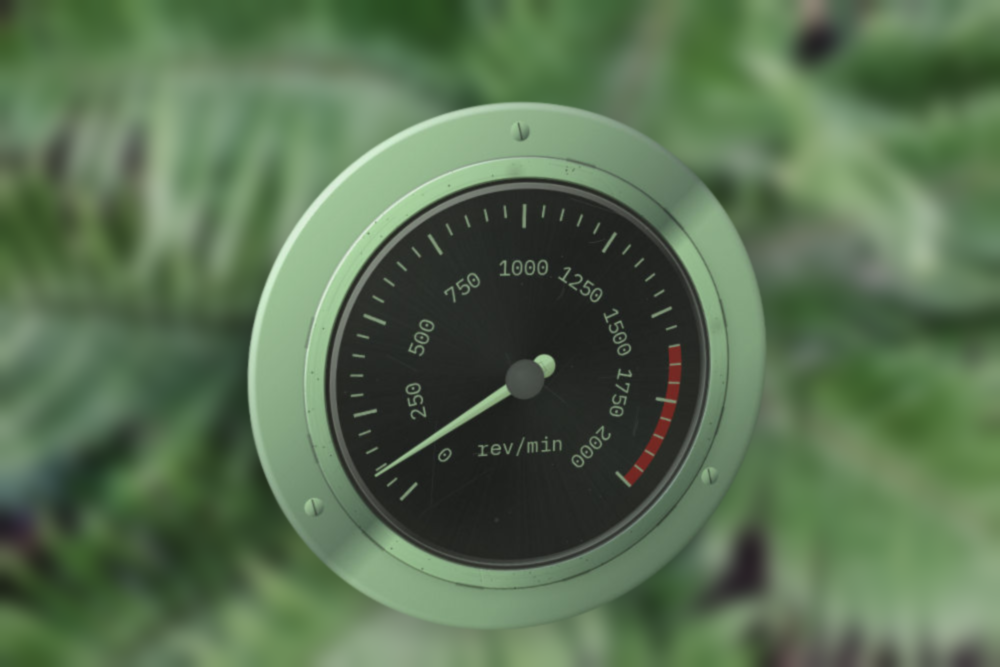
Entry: 100,rpm
